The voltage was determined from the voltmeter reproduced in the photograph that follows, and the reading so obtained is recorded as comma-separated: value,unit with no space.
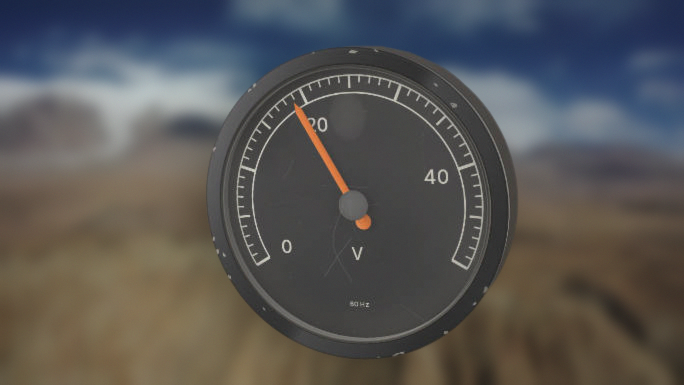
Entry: 19,V
